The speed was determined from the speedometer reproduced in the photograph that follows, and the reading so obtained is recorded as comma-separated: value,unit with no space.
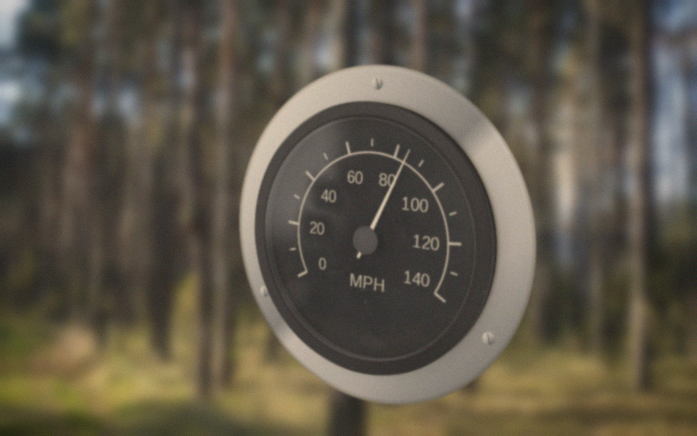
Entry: 85,mph
